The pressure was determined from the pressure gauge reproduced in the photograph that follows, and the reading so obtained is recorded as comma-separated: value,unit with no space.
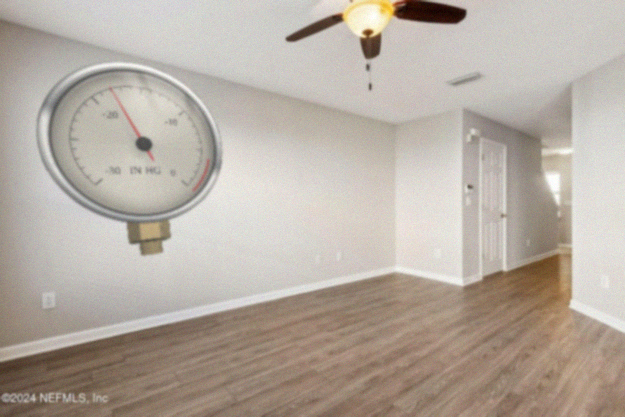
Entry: -18,inHg
